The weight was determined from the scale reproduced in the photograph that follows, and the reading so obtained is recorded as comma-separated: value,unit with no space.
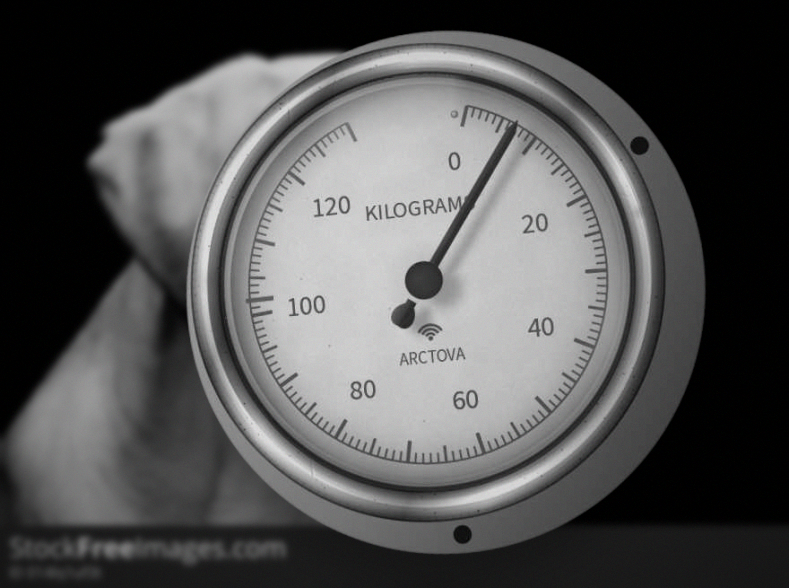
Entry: 7,kg
